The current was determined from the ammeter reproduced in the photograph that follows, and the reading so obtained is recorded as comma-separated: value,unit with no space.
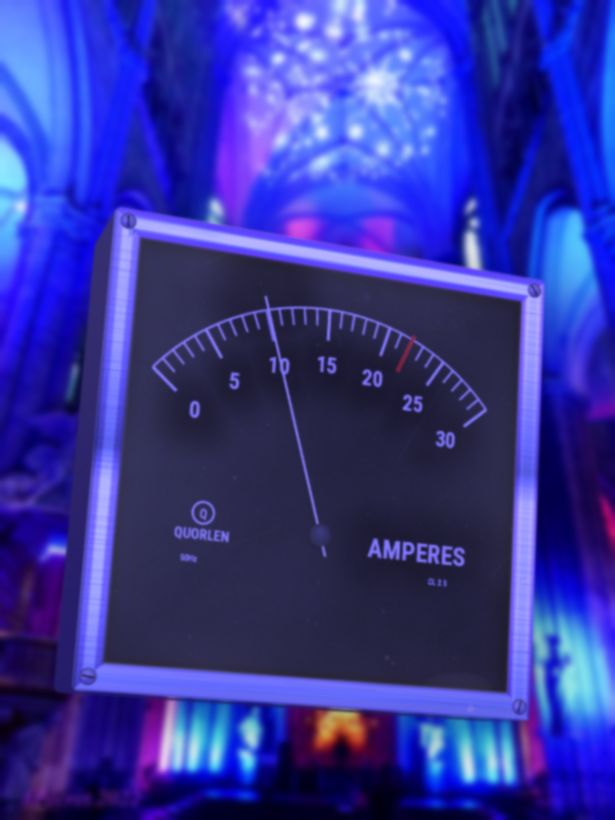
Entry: 10,A
